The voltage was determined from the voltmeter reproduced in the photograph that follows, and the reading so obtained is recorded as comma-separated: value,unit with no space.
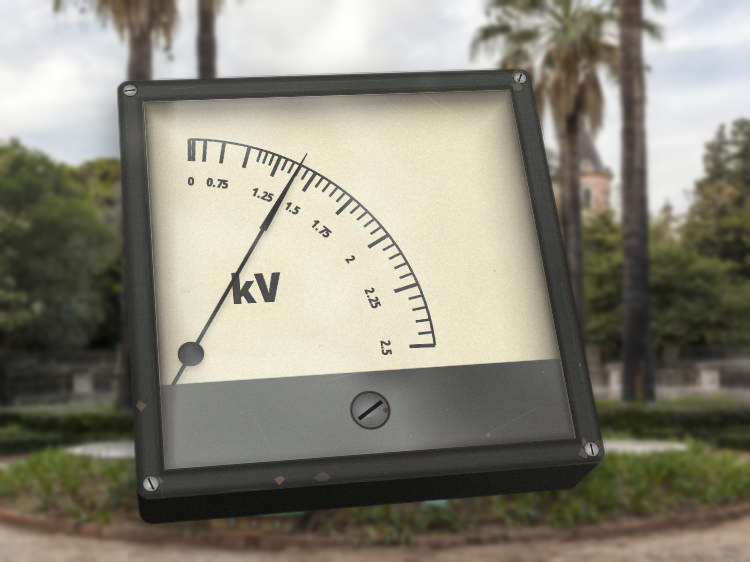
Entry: 1.4,kV
